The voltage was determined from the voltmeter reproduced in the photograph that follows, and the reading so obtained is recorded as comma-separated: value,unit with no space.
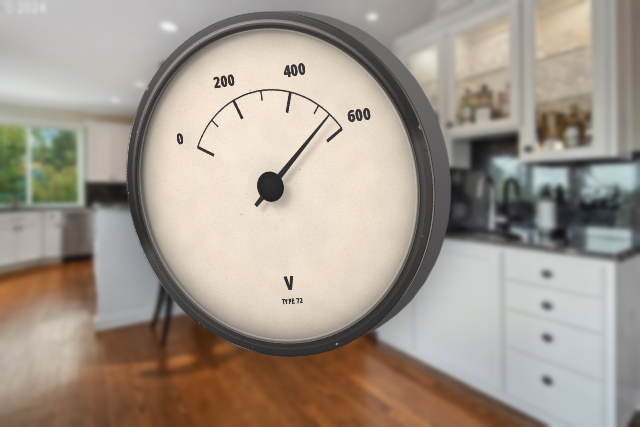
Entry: 550,V
